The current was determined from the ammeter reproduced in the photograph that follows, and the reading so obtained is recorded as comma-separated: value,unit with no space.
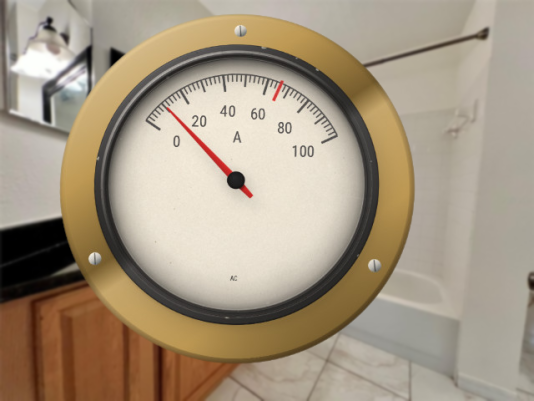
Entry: 10,A
